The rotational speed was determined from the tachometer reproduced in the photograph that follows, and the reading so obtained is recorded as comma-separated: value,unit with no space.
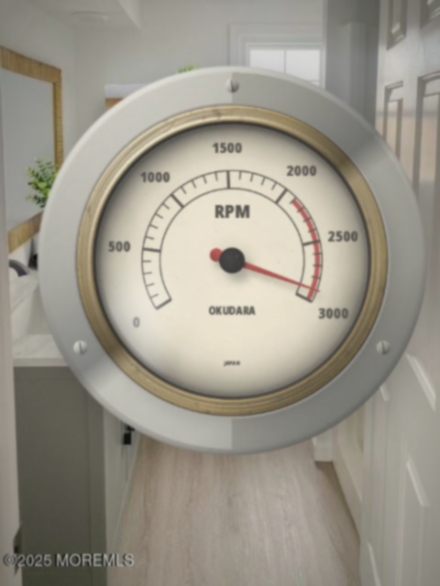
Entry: 2900,rpm
